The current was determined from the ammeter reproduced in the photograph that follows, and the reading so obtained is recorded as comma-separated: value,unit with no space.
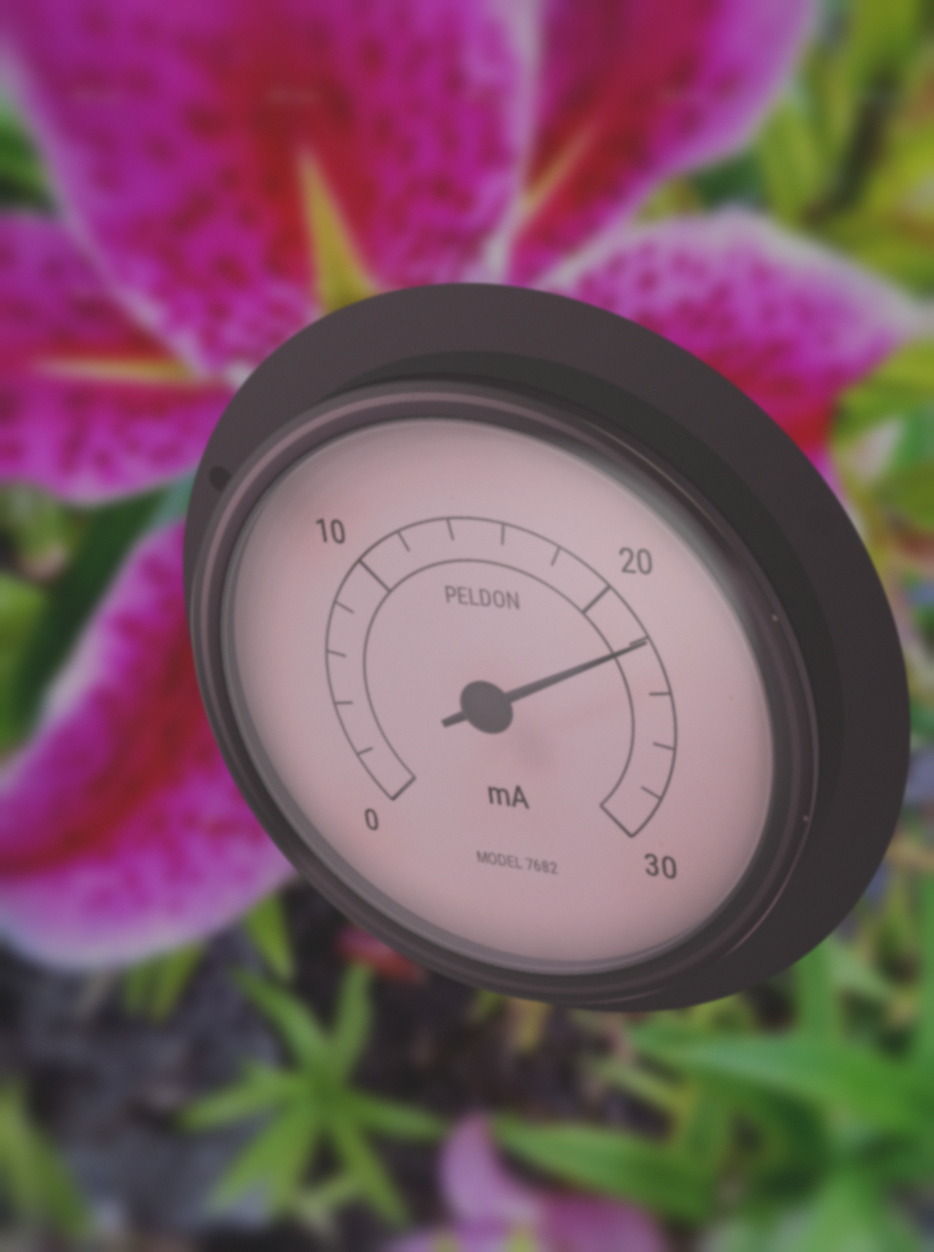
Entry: 22,mA
